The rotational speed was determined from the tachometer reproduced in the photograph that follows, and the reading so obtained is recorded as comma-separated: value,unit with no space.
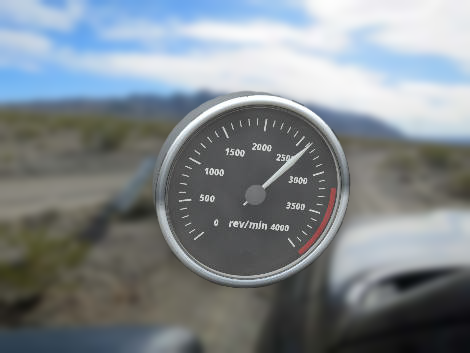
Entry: 2600,rpm
